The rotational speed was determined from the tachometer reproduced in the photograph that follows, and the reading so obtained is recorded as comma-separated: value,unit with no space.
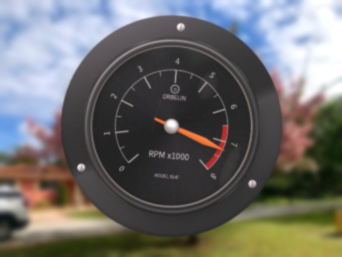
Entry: 7250,rpm
